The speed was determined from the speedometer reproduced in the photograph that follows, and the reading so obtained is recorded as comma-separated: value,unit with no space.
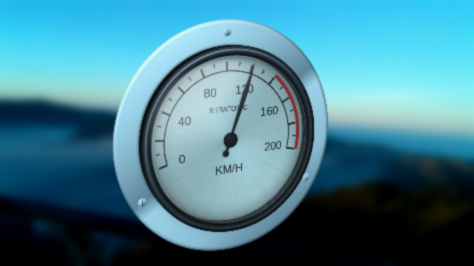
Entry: 120,km/h
